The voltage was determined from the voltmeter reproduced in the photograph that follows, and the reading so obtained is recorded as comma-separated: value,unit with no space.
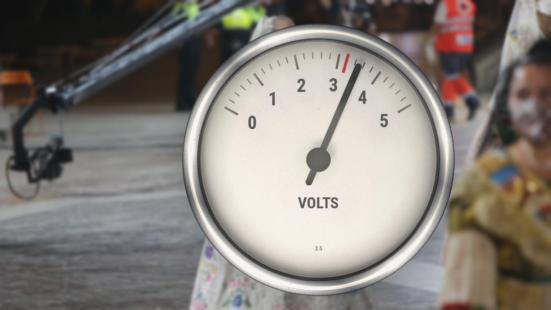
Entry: 3.5,V
